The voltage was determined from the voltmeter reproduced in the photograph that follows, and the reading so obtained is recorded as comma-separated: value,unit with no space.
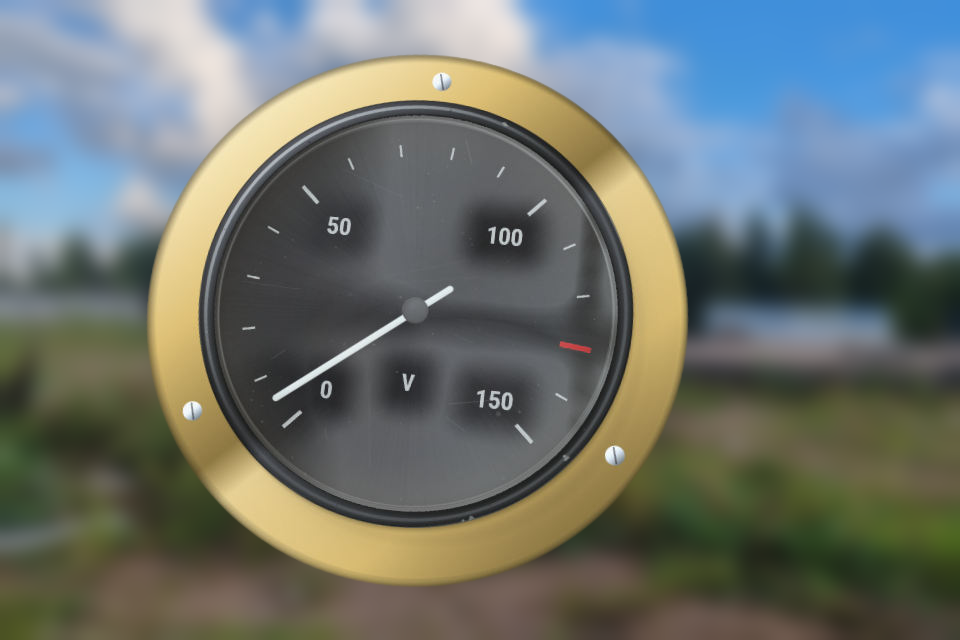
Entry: 5,V
